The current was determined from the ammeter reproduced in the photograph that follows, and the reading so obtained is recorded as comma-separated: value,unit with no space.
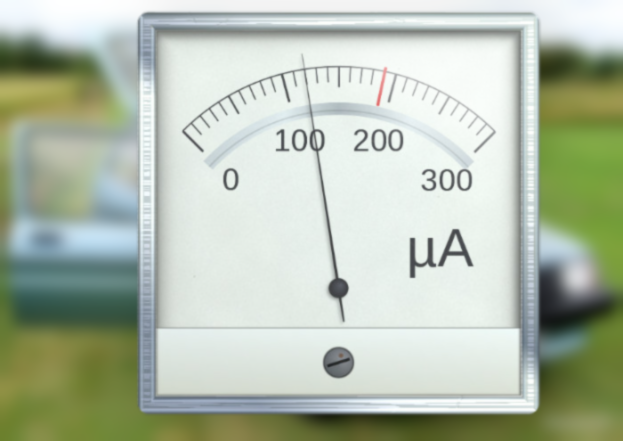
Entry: 120,µA
